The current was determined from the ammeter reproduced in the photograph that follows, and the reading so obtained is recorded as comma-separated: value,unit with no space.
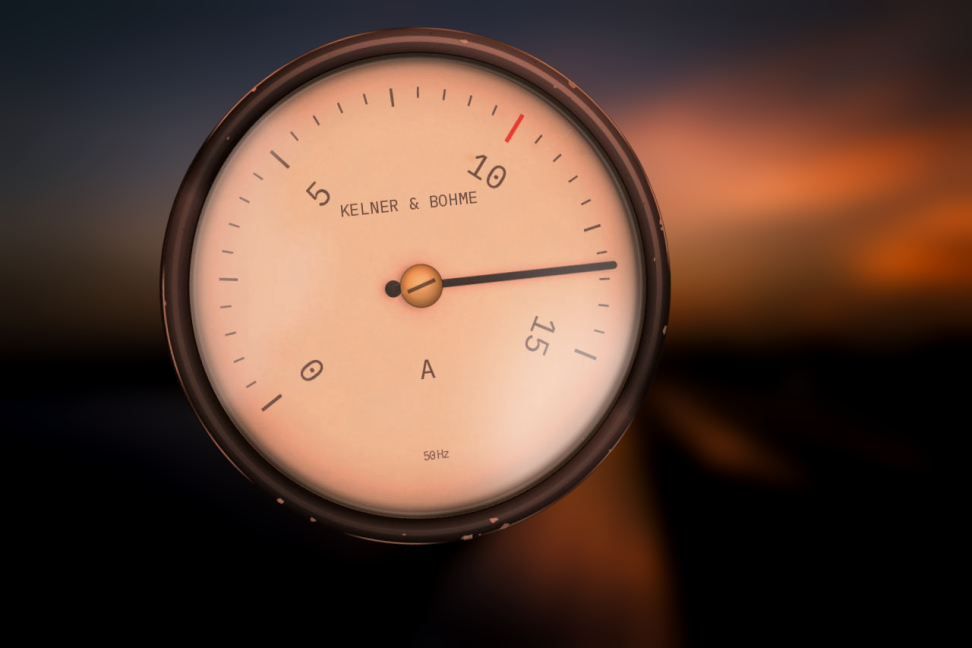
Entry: 13.25,A
